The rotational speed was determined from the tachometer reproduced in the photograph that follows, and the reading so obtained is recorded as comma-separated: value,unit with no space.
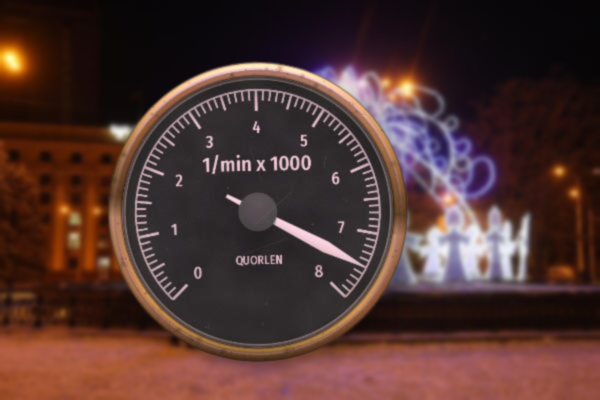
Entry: 7500,rpm
